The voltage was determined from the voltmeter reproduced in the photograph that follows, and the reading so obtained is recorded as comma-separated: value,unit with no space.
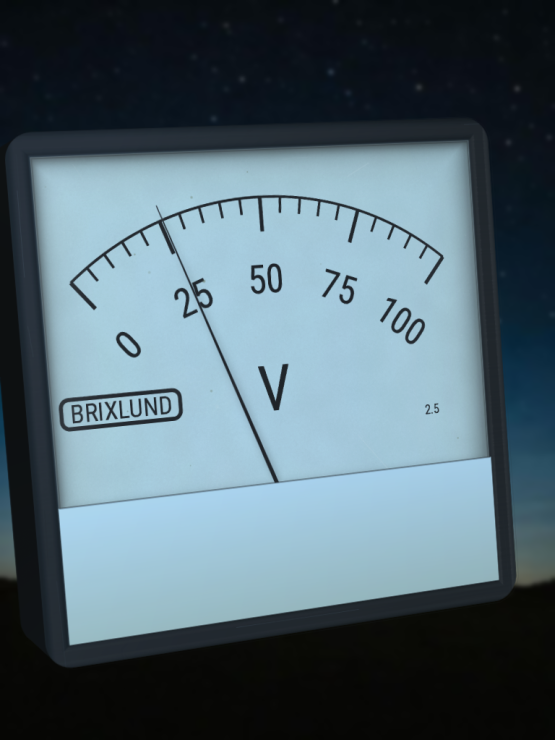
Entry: 25,V
